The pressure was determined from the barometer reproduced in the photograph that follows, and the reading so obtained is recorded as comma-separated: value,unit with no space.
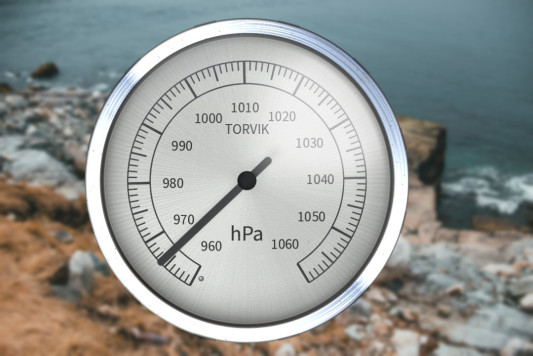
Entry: 966,hPa
